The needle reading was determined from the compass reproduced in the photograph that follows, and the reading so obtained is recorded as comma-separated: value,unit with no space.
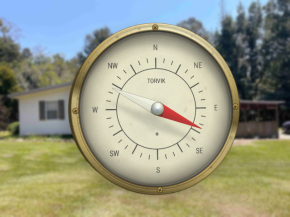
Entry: 115,°
